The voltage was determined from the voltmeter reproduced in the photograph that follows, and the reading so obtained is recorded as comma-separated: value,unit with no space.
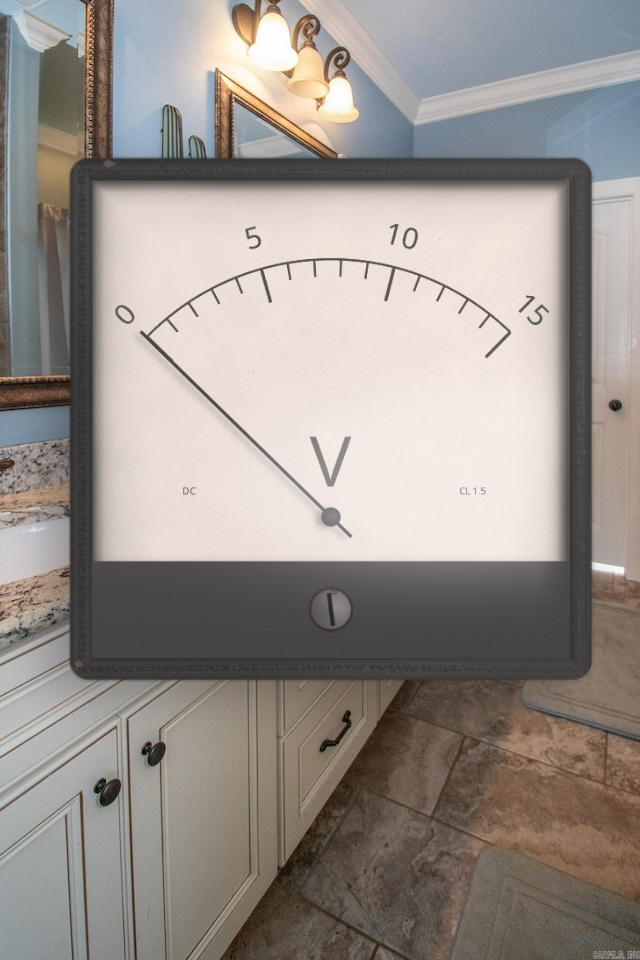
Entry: 0,V
